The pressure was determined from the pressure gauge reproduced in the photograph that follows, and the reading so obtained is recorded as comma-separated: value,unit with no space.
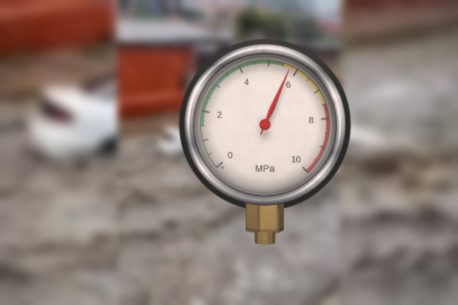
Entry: 5.75,MPa
